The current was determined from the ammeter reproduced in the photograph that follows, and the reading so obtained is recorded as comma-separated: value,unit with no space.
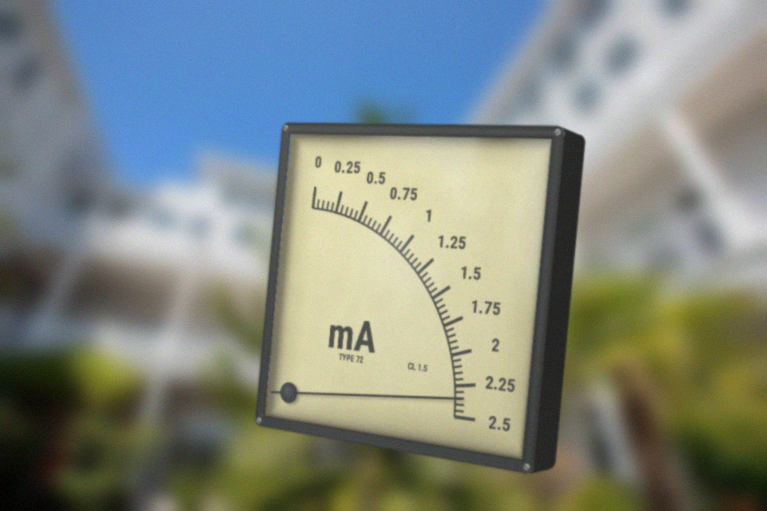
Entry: 2.35,mA
